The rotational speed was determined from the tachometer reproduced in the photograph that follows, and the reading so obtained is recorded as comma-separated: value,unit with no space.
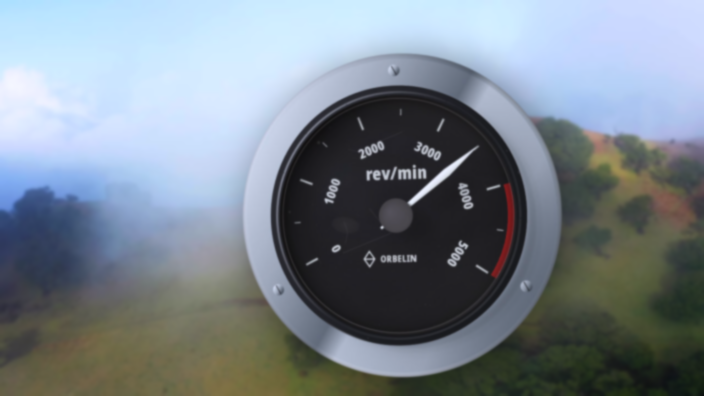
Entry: 3500,rpm
